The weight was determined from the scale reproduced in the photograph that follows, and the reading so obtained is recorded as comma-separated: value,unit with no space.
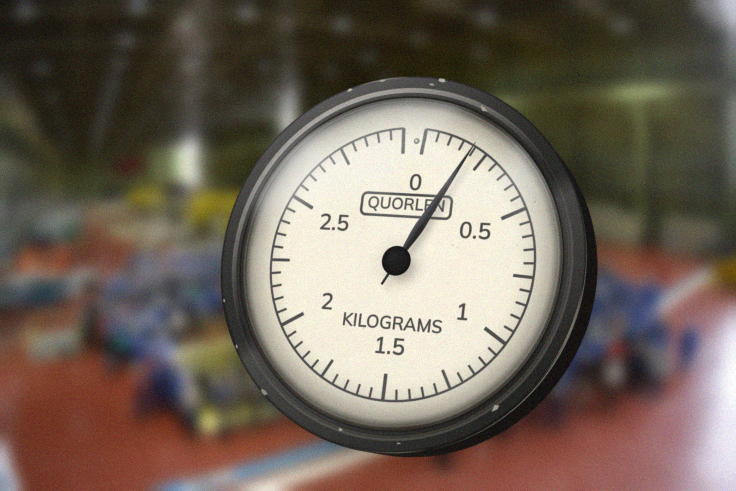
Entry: 0.2,kg
